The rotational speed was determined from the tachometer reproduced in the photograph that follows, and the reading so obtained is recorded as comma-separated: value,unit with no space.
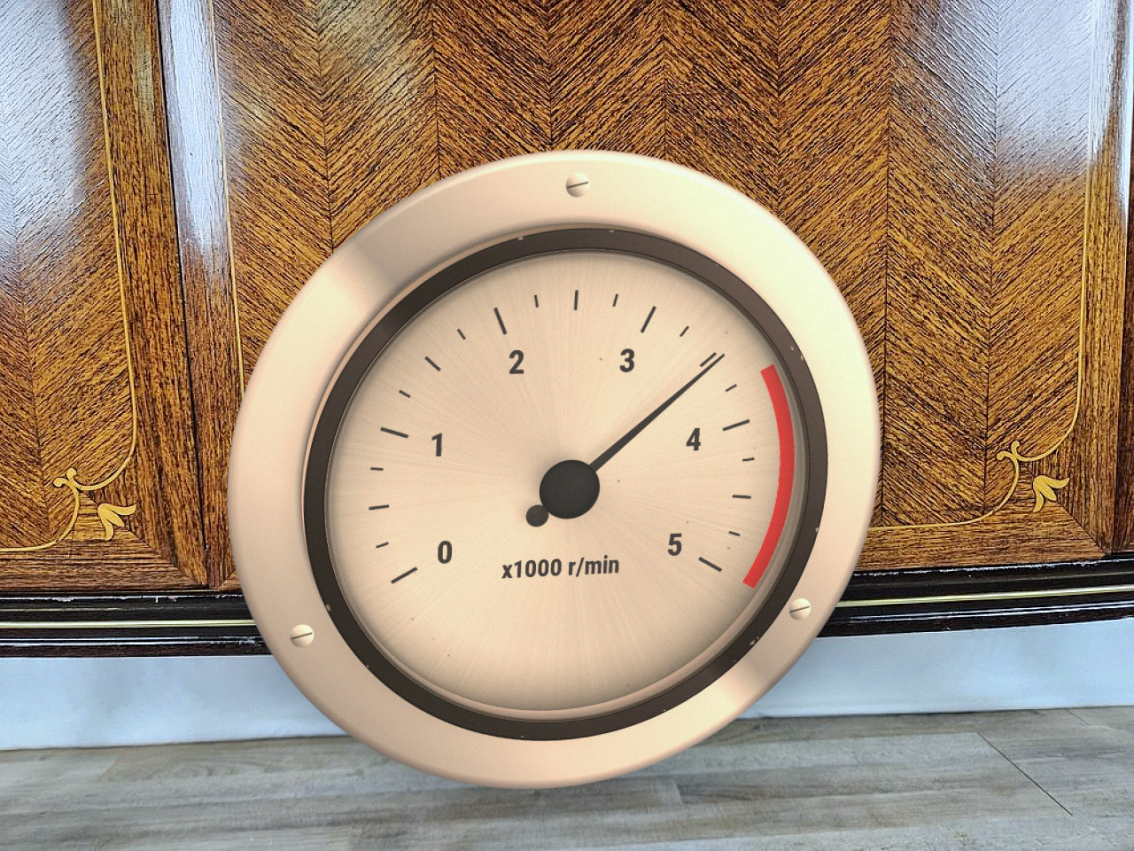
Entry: 3500,rpm
